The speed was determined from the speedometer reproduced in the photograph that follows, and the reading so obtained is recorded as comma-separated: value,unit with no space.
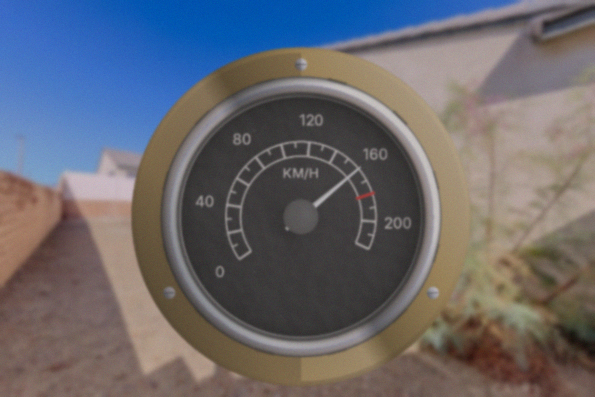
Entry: 160,km/h
